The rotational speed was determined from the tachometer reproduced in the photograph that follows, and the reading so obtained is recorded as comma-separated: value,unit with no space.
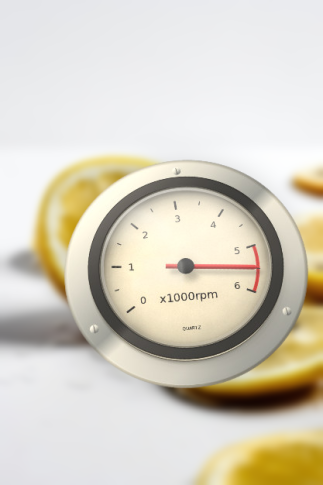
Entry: 5500,rpm
